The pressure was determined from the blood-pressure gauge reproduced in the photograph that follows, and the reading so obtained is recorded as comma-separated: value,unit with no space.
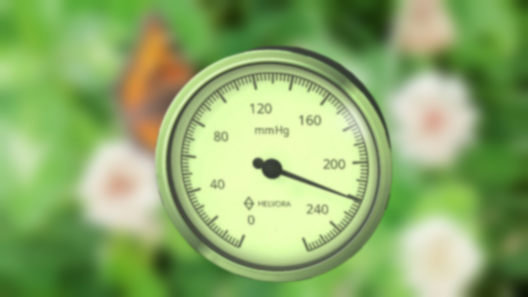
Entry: 220,mmHg
